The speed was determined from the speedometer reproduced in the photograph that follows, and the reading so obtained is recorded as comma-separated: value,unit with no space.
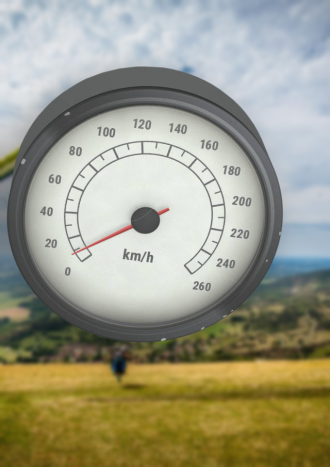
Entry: 10,km/h
